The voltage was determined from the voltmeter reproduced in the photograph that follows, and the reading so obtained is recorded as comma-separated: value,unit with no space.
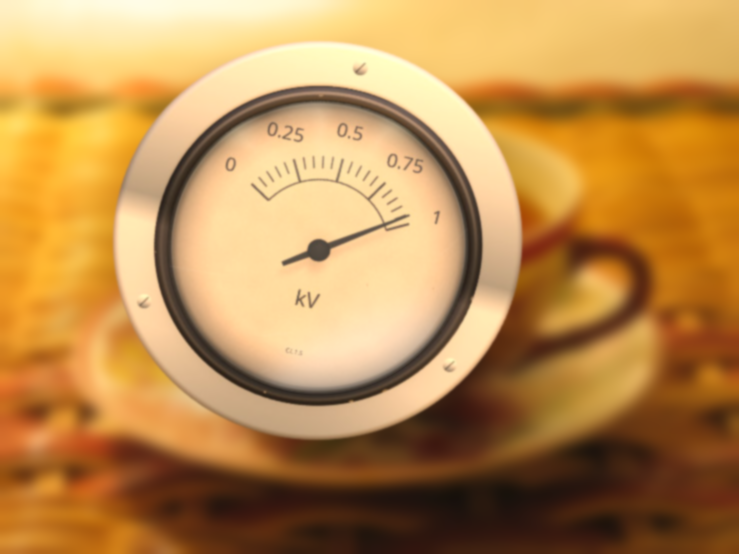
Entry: 0.95,kV
